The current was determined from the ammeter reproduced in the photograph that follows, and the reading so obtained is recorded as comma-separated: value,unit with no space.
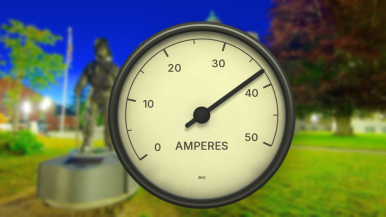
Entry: 37.5,A
